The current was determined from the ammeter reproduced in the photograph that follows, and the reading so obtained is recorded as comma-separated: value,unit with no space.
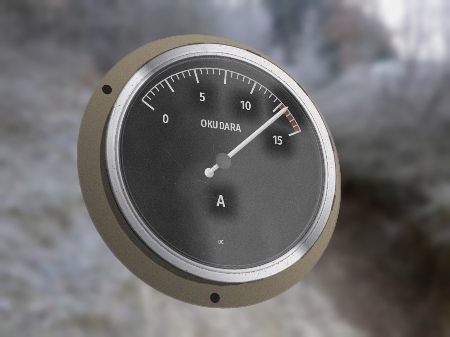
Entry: 13,A
